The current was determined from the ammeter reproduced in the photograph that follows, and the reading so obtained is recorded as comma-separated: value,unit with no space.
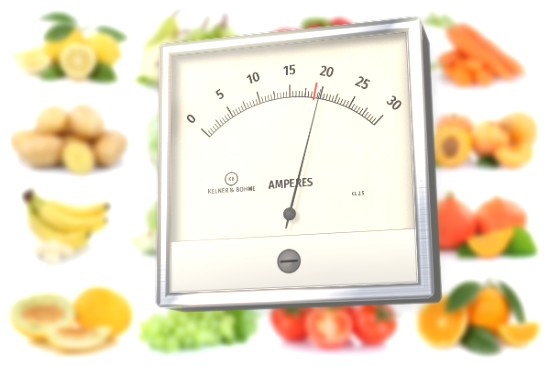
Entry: 20,A
